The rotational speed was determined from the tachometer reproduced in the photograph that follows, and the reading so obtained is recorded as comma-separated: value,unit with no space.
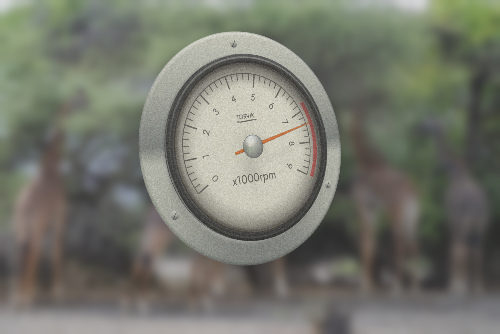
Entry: 7400,rpm
